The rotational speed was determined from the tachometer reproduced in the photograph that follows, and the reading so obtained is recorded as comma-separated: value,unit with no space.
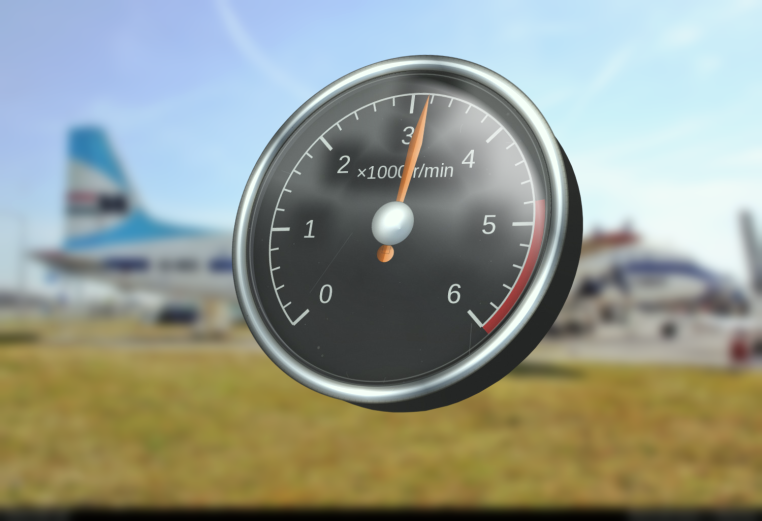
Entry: 3200,rpm
